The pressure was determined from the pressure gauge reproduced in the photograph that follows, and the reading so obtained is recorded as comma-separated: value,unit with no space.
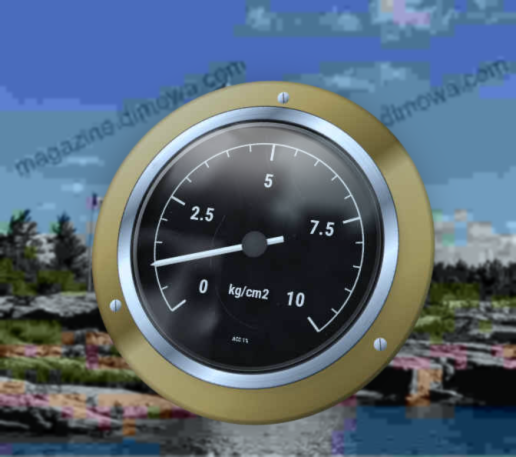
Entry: 1,kg/cm²
